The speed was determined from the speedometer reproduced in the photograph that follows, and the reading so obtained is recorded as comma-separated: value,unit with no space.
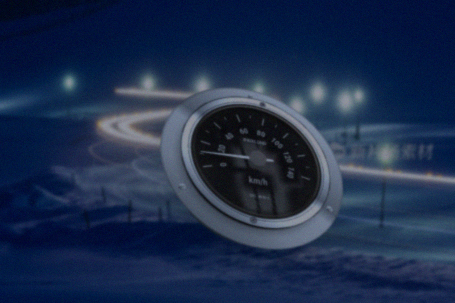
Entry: 10,km/h
